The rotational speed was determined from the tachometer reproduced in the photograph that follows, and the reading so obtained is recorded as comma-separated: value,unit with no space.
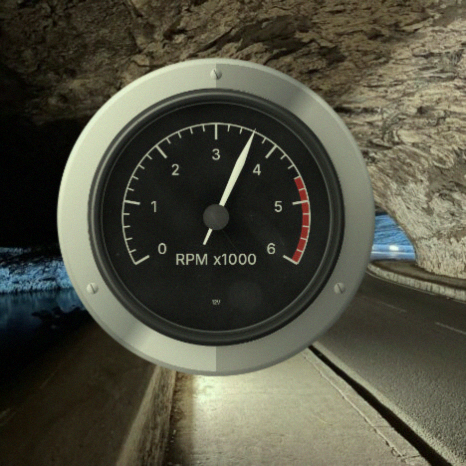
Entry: 3600,rpm
